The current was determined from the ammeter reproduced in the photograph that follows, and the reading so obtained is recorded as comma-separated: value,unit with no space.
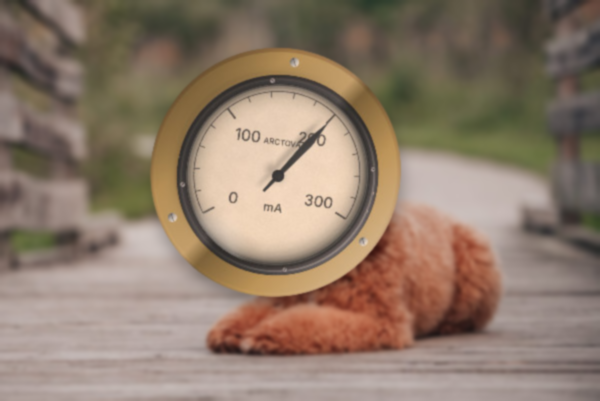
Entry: 200,mA
